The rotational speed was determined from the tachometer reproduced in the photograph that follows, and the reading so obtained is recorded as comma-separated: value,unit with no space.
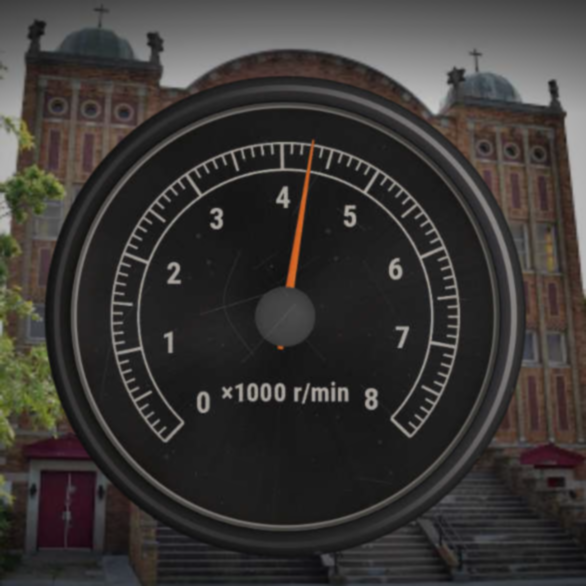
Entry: 4300,rpm
